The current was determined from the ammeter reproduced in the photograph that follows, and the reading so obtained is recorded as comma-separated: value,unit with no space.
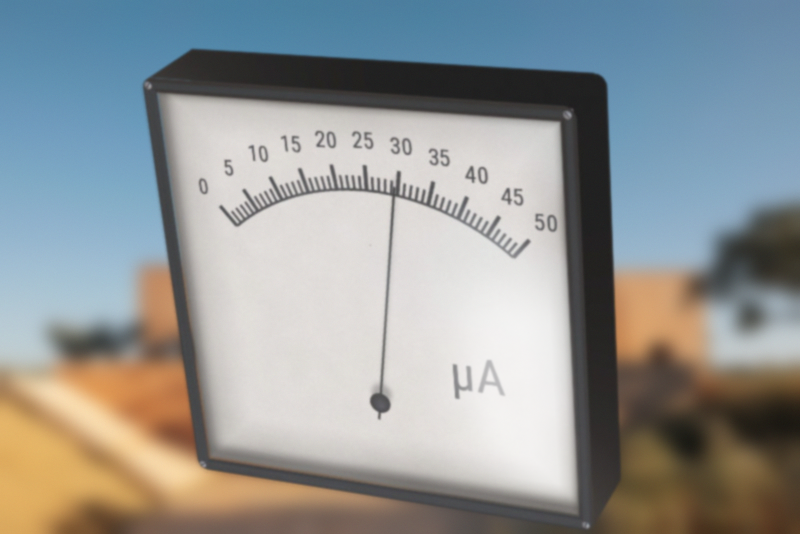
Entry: 30,µA
